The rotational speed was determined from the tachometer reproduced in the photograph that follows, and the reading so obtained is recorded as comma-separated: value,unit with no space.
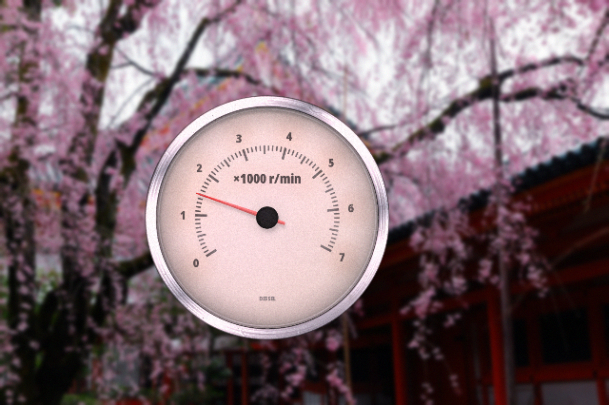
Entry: 1500,rpm
